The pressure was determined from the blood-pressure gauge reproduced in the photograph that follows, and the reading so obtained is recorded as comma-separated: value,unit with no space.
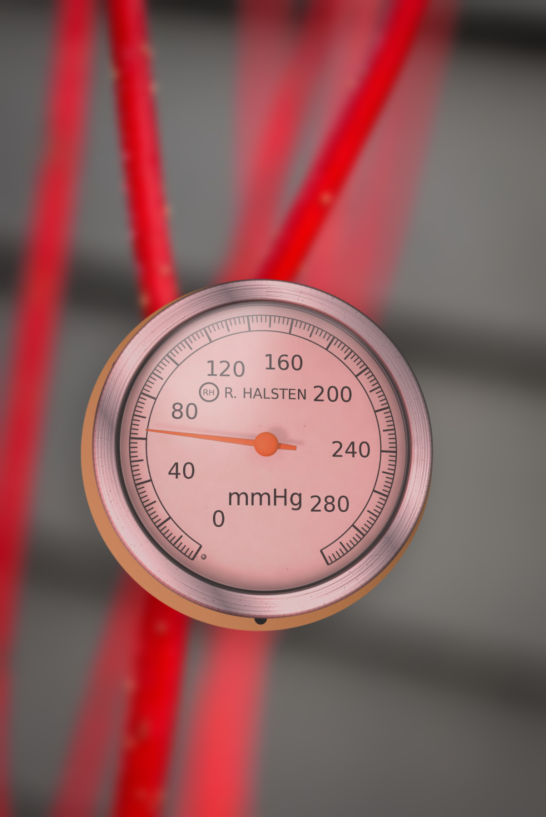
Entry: 64,mmHg
